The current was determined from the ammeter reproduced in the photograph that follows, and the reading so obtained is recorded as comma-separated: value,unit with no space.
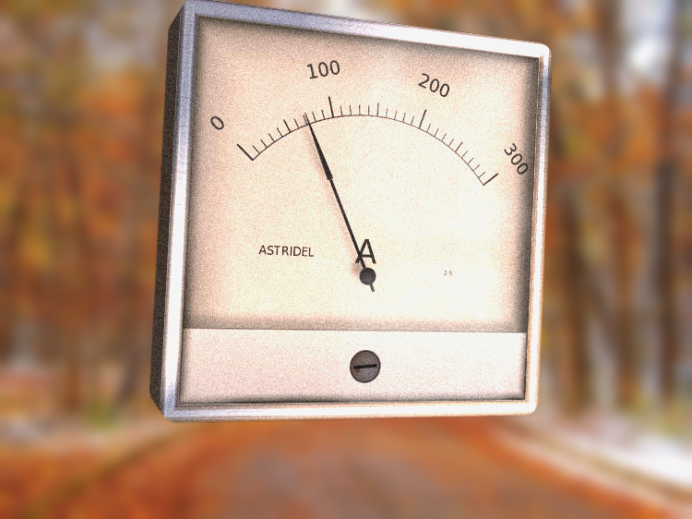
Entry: 70,A
